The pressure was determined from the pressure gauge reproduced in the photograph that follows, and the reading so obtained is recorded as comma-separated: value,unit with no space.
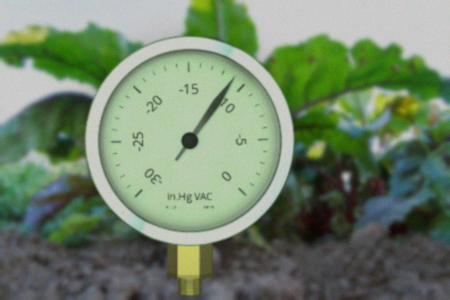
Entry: -11,inHg
